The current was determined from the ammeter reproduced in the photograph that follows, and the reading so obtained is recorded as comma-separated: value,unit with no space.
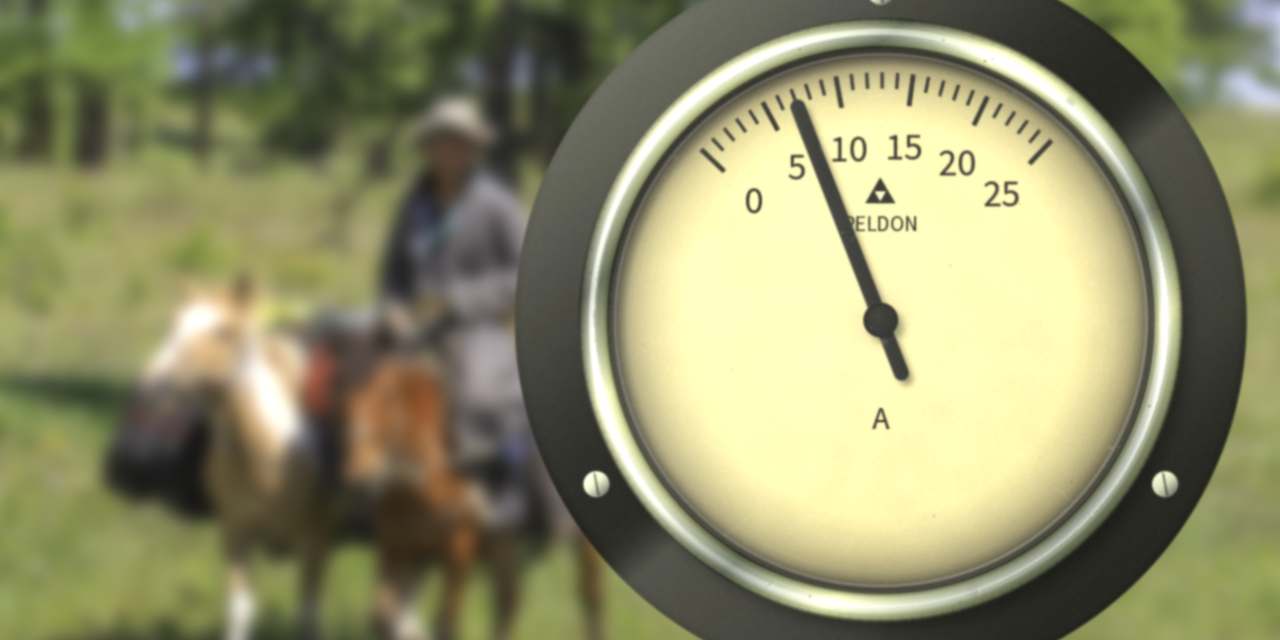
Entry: 7,A
